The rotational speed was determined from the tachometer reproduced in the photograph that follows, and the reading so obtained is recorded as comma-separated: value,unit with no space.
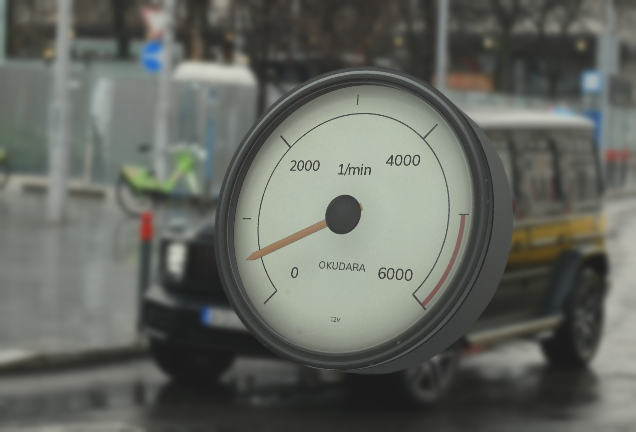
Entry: 500,rpm
